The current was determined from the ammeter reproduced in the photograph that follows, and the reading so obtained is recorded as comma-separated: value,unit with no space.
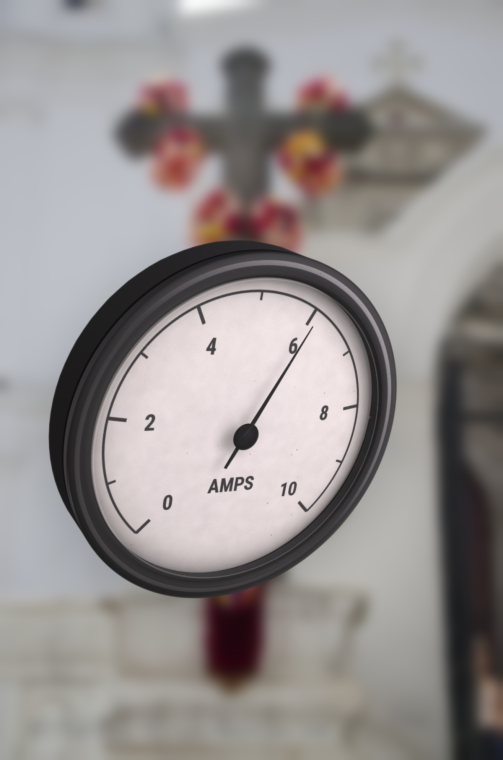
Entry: 6,A
